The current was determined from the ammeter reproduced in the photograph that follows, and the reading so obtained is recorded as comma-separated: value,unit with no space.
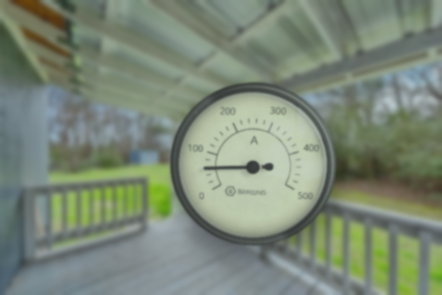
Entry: 60,A
